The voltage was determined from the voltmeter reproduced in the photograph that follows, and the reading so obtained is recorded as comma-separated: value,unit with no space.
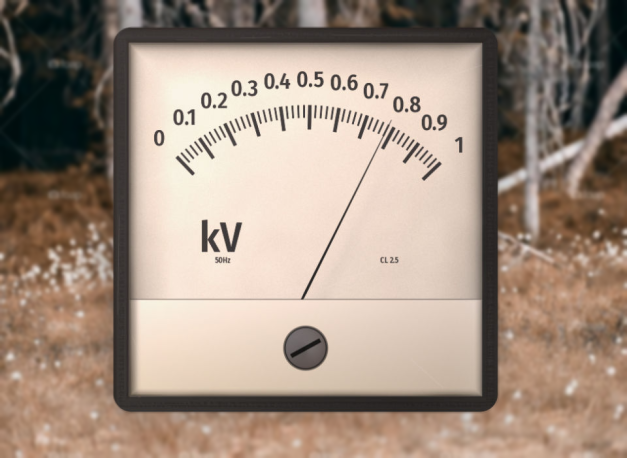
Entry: 0.78,kV
